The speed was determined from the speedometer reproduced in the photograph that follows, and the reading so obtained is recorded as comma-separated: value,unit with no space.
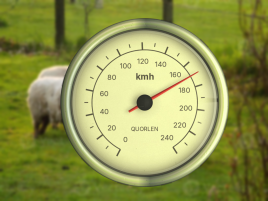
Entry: 170,km/h
